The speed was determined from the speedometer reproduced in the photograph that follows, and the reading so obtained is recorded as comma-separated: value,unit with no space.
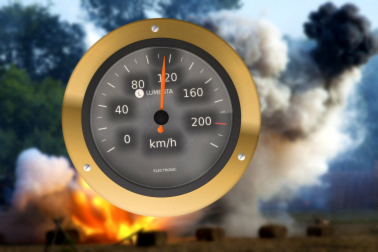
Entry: 115,km/h
